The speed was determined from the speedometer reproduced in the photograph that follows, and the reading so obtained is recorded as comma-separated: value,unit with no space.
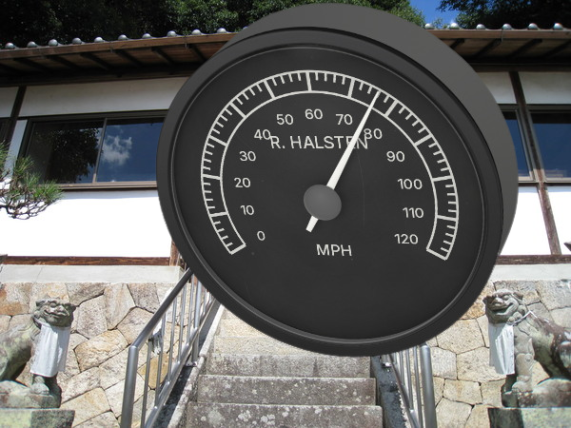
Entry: 76,mph
